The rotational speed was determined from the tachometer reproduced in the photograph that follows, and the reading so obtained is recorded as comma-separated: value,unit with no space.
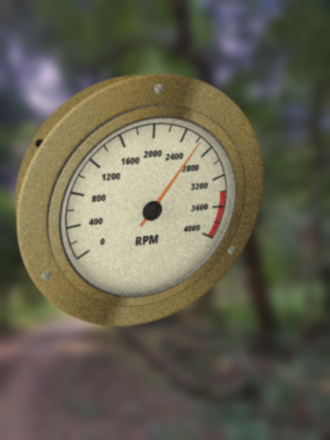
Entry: 2600,rpm
